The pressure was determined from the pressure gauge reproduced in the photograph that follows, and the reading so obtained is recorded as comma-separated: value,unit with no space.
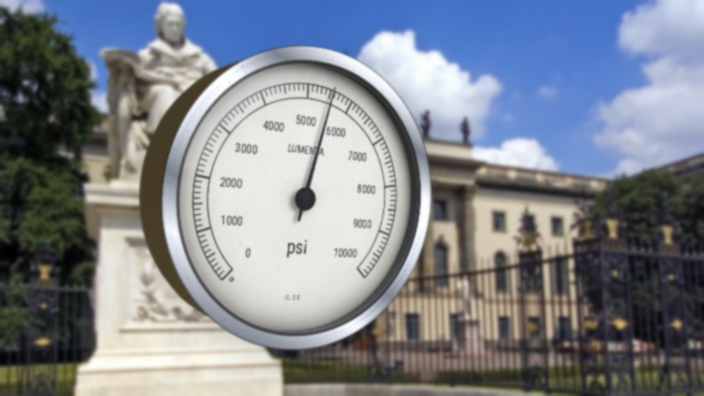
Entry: 5500,psi
